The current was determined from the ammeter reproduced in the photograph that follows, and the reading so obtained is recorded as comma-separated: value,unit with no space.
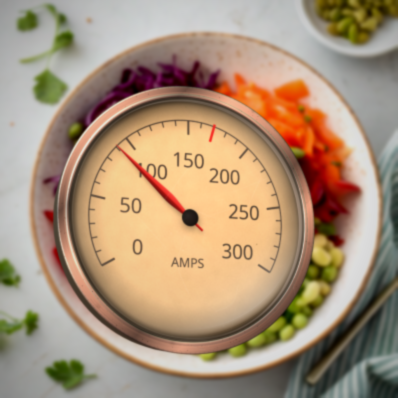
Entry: 90,A
